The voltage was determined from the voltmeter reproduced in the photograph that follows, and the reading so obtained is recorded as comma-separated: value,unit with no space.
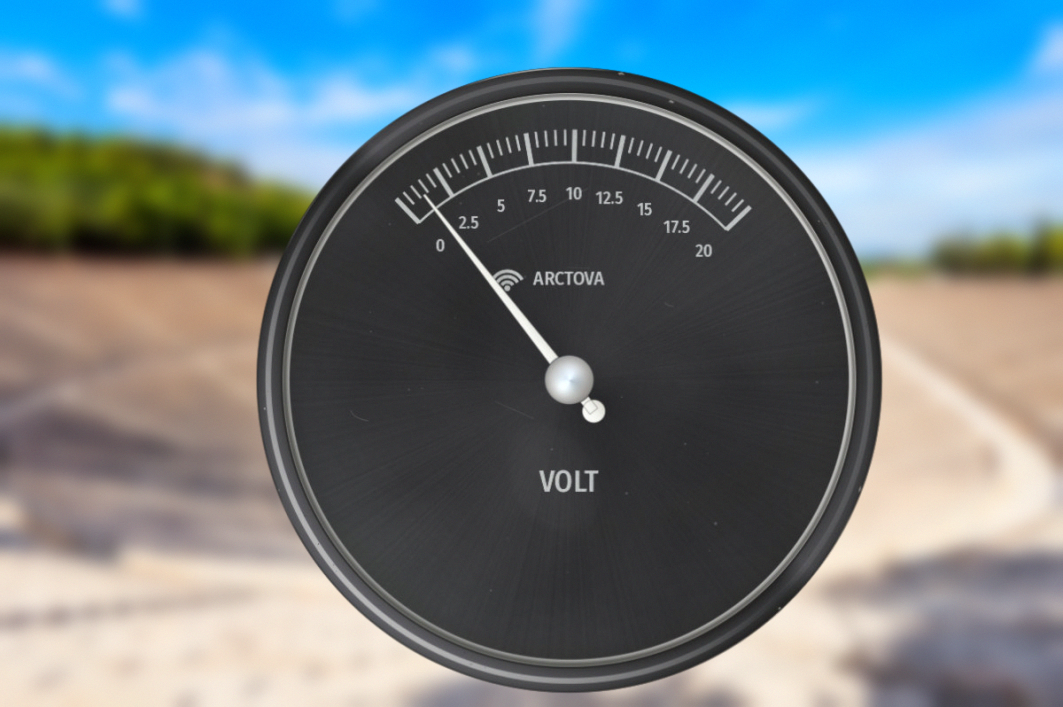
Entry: 1.25,V
